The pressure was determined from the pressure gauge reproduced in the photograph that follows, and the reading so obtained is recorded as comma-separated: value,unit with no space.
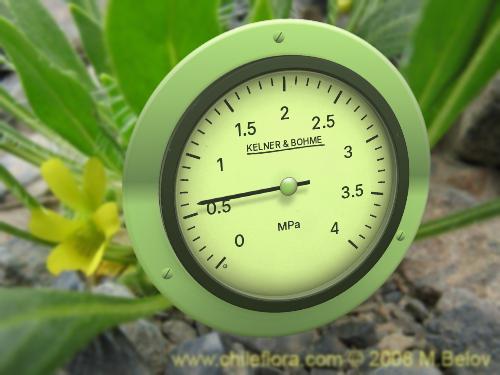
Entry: 0.6,MPa
